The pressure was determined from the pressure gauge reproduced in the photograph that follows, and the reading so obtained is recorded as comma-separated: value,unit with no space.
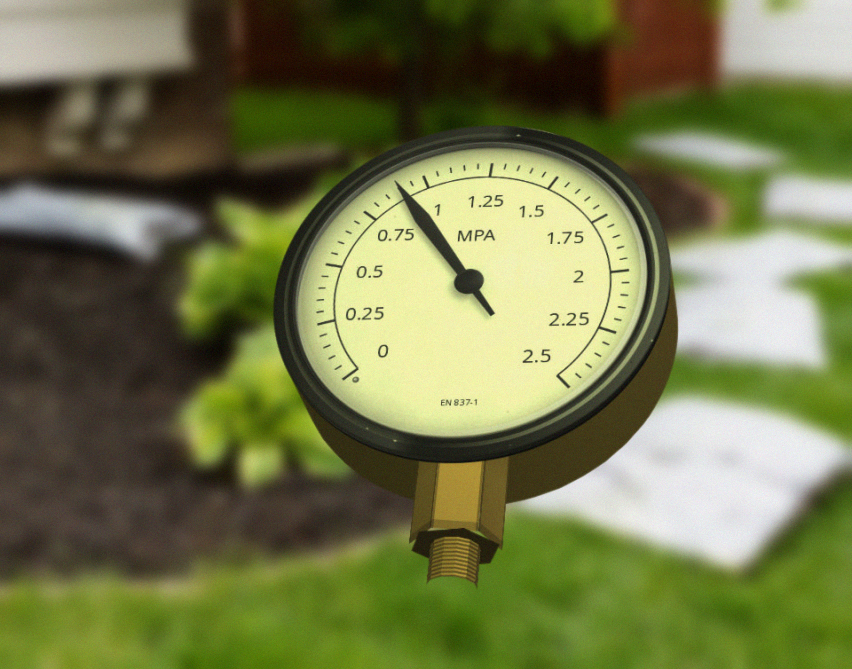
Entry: 0.9,MPa
